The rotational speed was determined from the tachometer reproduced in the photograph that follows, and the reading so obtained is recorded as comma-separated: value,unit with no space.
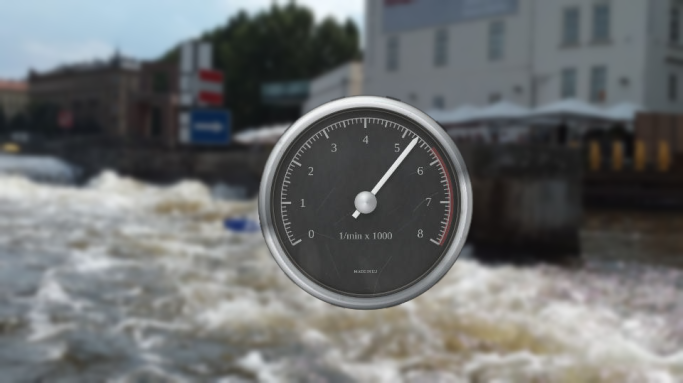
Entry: 5300,rpm
